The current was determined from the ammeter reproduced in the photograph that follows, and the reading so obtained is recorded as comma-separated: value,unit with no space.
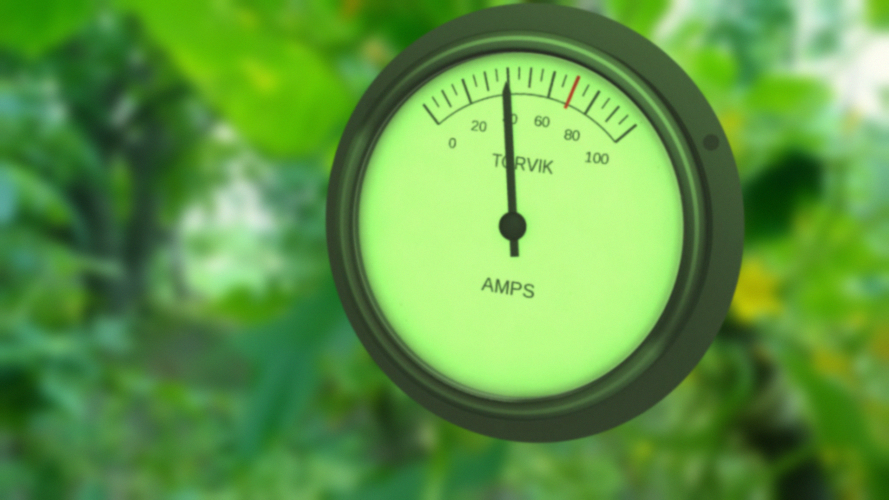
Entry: 40,A
